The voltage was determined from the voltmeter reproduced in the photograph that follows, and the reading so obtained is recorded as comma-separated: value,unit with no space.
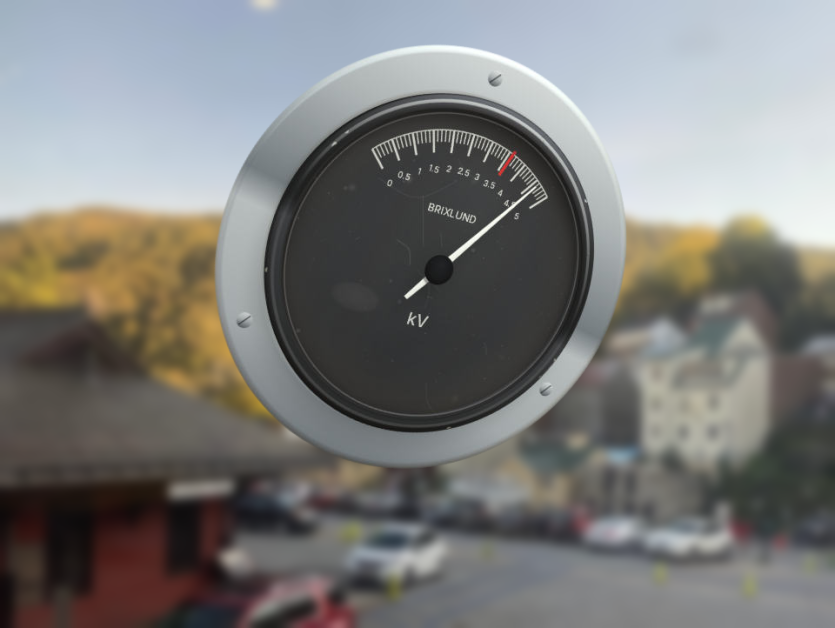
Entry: 4.5,kV
